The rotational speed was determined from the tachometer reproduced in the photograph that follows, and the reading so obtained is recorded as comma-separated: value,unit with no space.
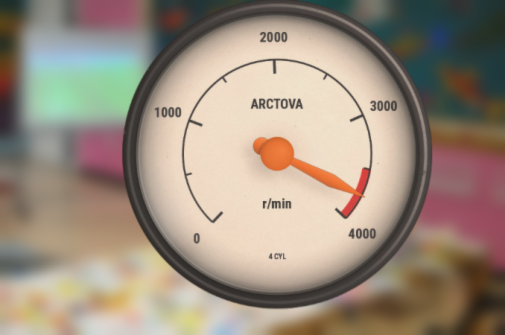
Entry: 3750,rpm
